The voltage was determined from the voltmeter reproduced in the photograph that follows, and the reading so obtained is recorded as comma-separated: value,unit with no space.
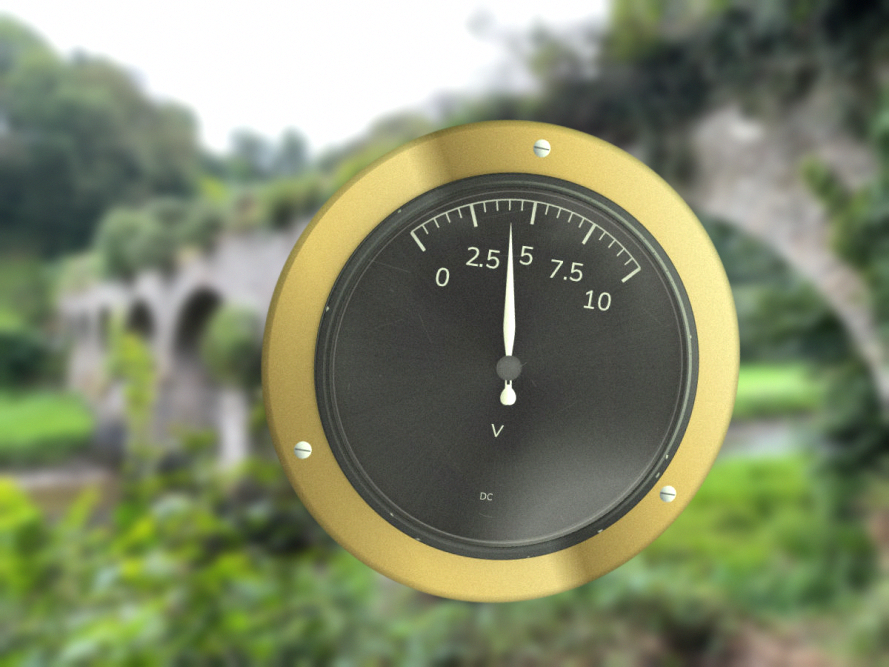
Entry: 4,V
